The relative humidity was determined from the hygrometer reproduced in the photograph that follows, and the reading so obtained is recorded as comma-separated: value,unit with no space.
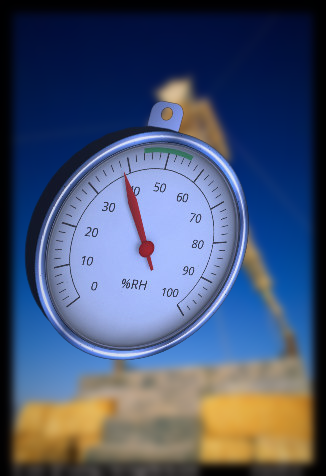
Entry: 38,%
